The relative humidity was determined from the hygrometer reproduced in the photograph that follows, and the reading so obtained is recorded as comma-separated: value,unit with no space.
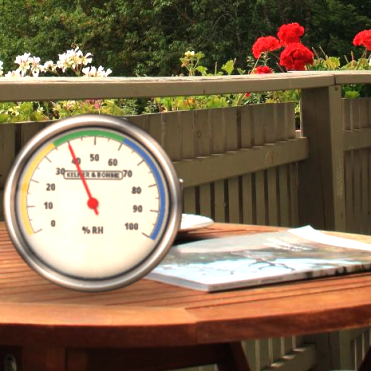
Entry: 40,%
